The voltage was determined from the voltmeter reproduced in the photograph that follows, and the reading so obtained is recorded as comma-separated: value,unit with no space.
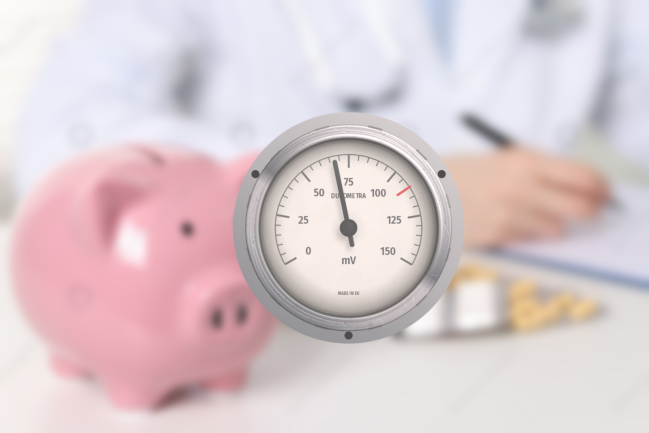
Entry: 67.5,mV
